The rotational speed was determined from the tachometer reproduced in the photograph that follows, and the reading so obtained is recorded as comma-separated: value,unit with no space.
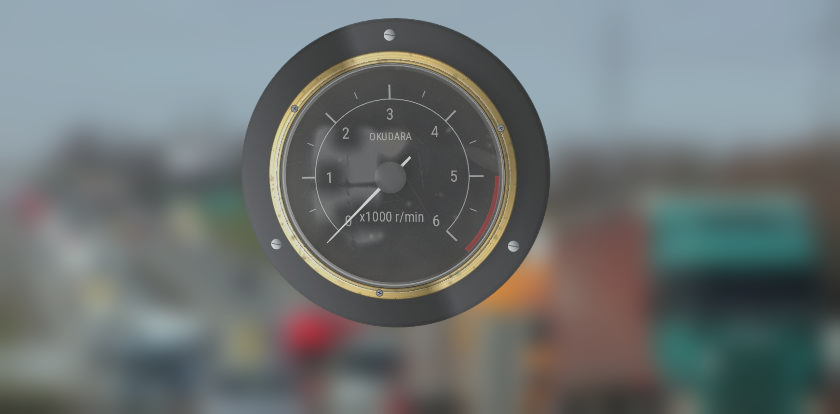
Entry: 0,rpm
